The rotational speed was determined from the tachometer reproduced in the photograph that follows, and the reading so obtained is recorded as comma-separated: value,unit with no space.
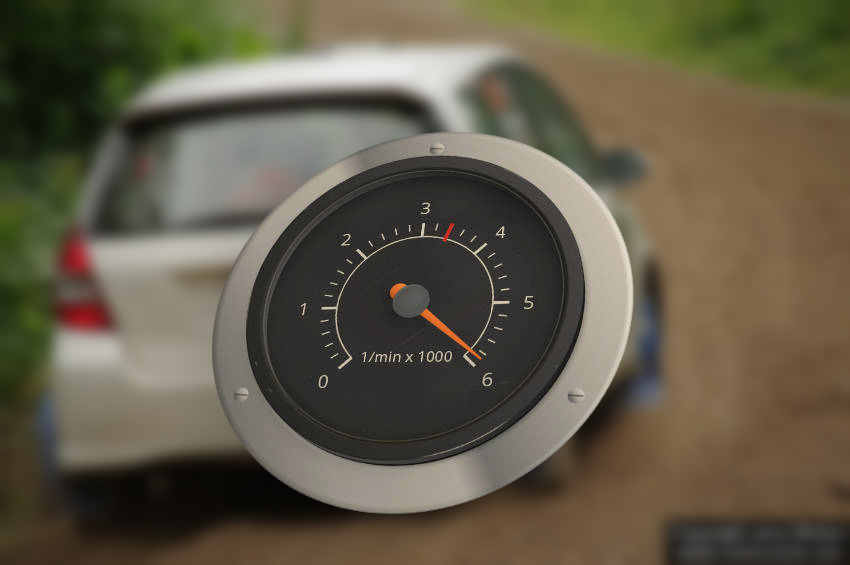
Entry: 5900,rpm
